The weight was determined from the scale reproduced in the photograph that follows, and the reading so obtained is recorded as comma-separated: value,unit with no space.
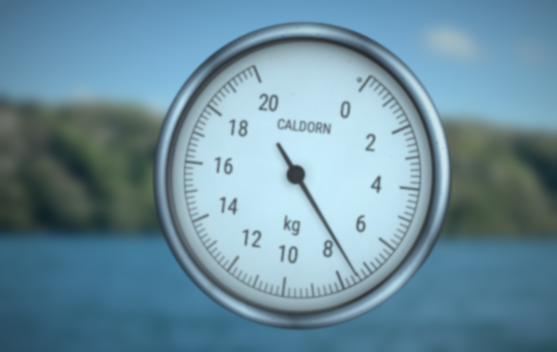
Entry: 7.4,kg
